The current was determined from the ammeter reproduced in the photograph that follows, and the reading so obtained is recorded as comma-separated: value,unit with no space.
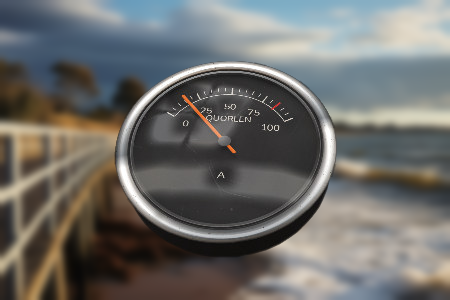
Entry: 15,A
